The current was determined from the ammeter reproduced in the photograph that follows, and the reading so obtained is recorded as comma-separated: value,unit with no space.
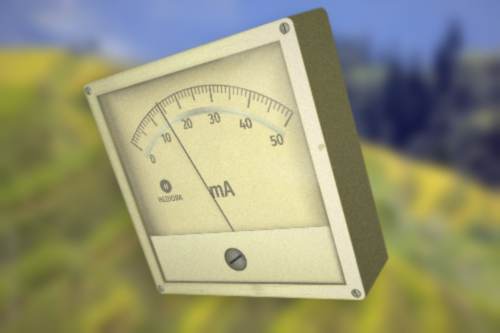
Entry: 15,mA
